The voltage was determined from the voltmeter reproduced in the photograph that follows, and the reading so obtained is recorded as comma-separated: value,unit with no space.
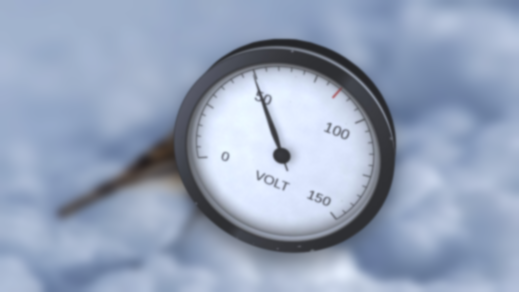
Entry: 50,V
